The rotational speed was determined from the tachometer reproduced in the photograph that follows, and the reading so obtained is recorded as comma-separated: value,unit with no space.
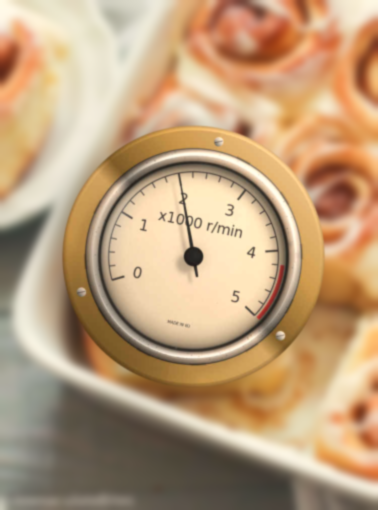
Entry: 2000,rpm
